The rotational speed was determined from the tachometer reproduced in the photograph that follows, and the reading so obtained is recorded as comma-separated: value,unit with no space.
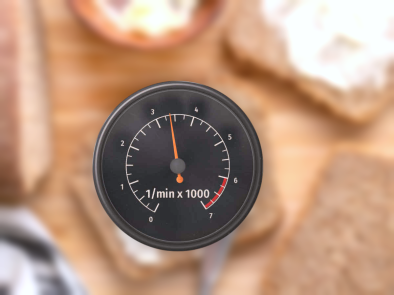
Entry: 3375,rpm
